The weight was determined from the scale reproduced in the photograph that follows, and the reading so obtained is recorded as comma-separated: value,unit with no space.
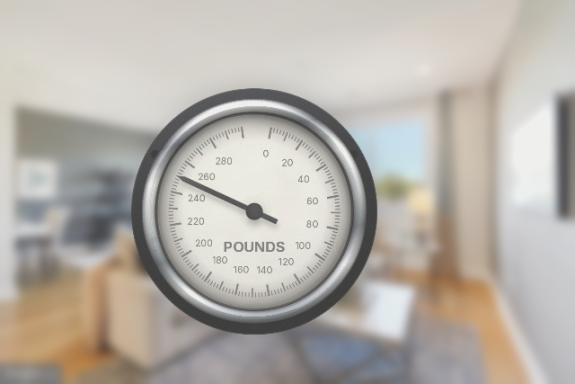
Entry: 250,lb
